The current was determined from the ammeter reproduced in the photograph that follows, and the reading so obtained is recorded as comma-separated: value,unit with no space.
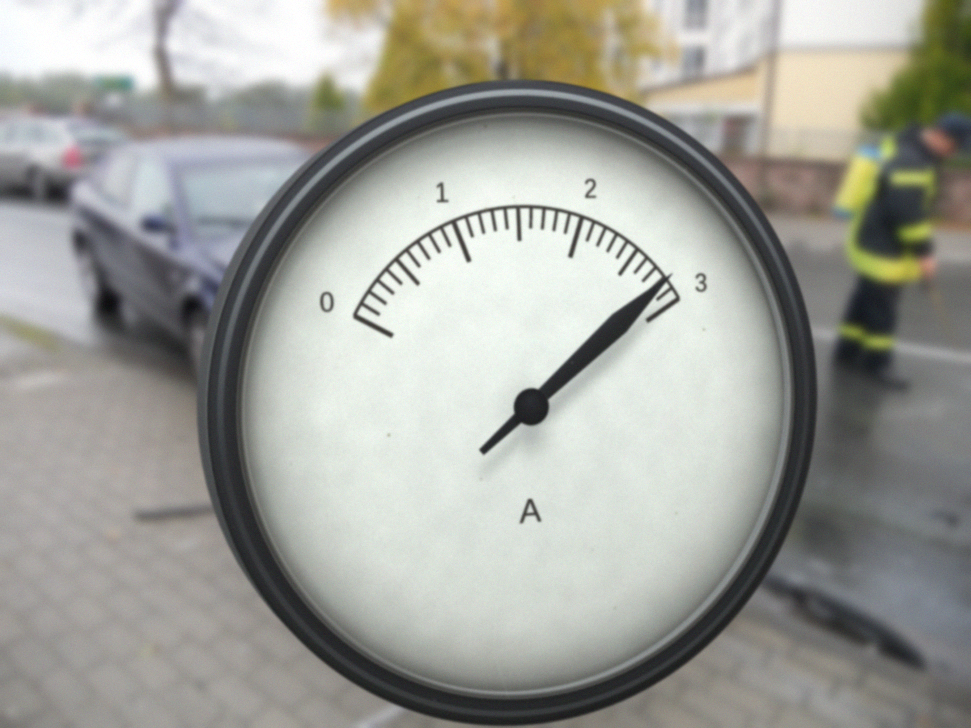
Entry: 2.8,A
